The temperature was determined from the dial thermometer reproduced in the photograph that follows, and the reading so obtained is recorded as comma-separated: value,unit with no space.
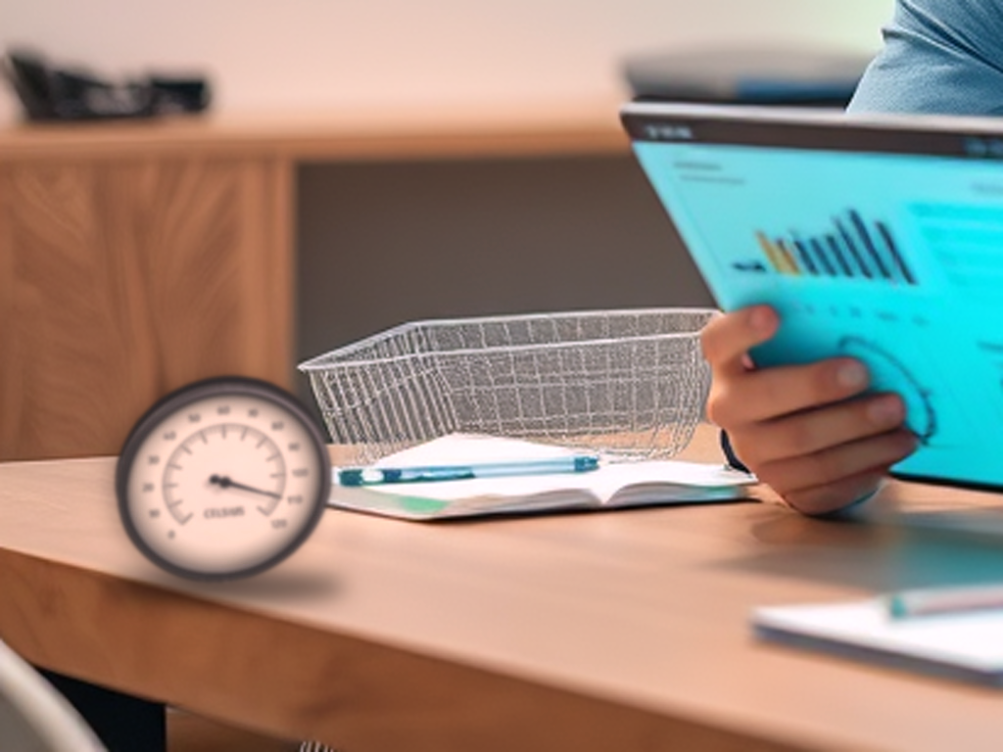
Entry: 110,°C
